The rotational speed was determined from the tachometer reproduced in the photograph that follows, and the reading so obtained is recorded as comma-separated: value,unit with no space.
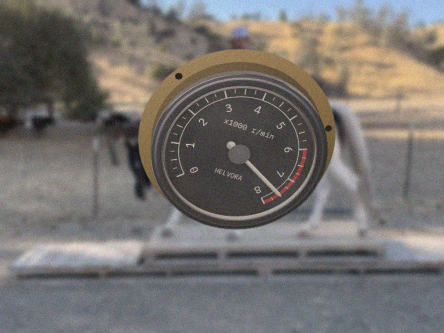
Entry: 7500,rpm
